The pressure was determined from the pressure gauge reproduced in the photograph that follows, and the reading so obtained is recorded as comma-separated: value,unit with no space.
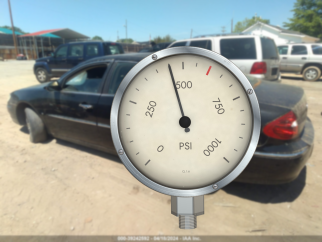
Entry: 450,psi
